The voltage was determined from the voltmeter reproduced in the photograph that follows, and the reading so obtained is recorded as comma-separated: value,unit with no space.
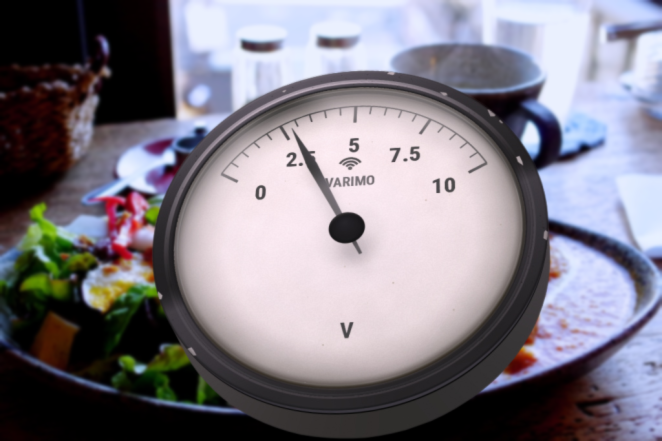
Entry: 2.75,V
